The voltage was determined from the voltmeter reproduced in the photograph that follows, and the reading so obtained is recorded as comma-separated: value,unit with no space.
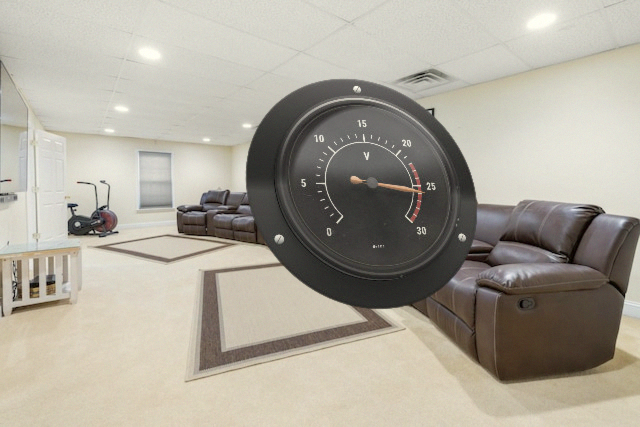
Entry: 26,V
